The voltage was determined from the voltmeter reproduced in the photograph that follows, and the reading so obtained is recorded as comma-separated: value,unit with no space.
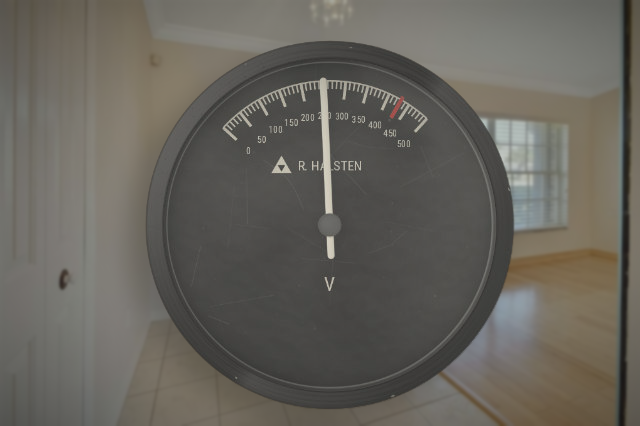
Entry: 250,V
